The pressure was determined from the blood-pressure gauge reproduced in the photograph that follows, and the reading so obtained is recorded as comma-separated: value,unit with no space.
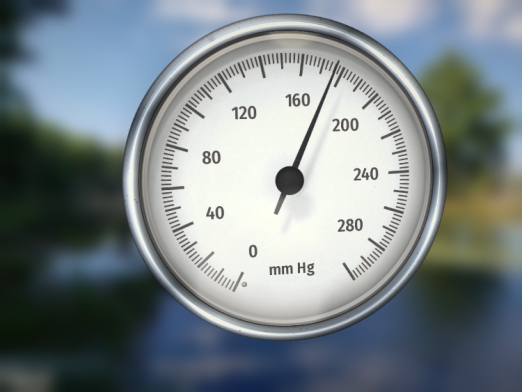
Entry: 176,mmHg
